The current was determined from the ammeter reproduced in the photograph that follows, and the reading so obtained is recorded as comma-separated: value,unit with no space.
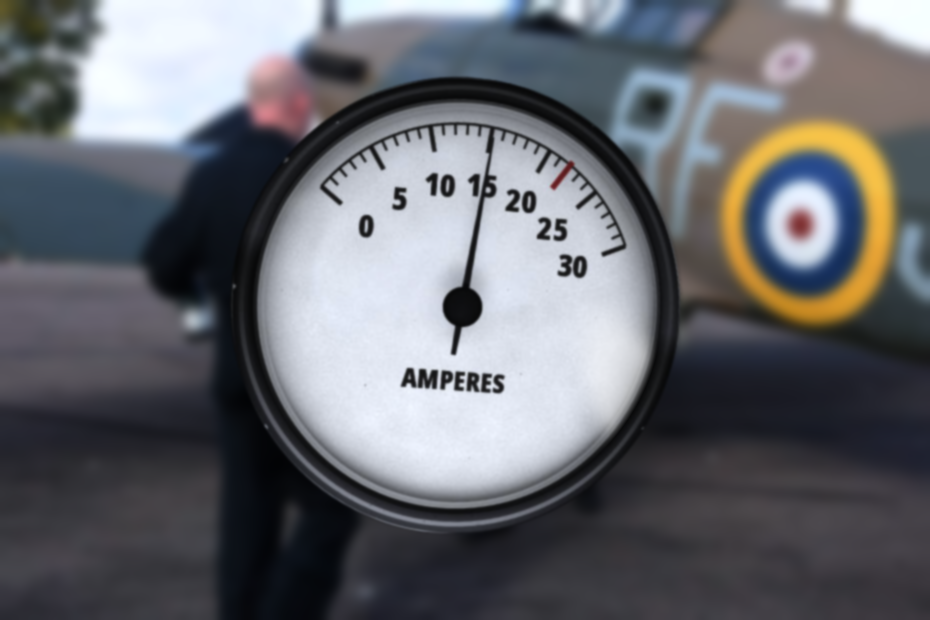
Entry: 15,A
